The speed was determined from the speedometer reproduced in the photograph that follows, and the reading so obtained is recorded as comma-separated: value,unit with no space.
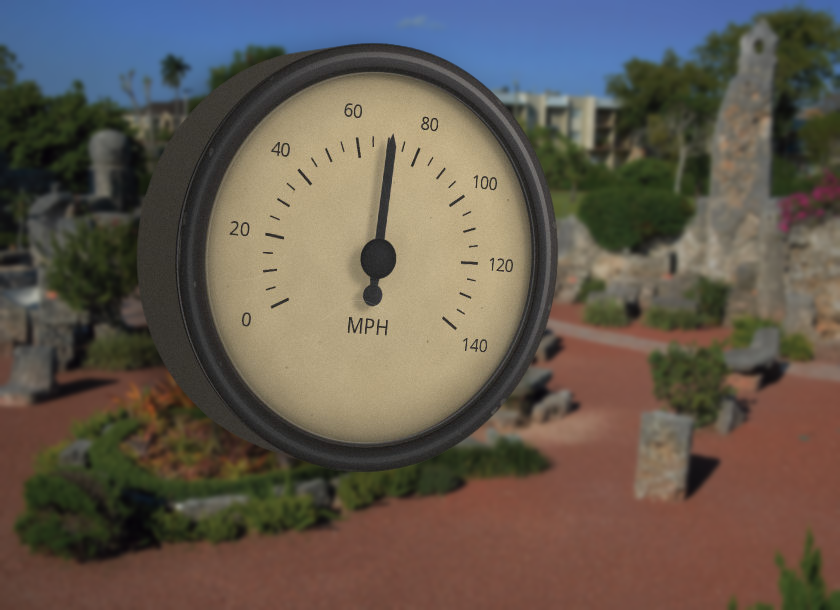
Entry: 70,mph
